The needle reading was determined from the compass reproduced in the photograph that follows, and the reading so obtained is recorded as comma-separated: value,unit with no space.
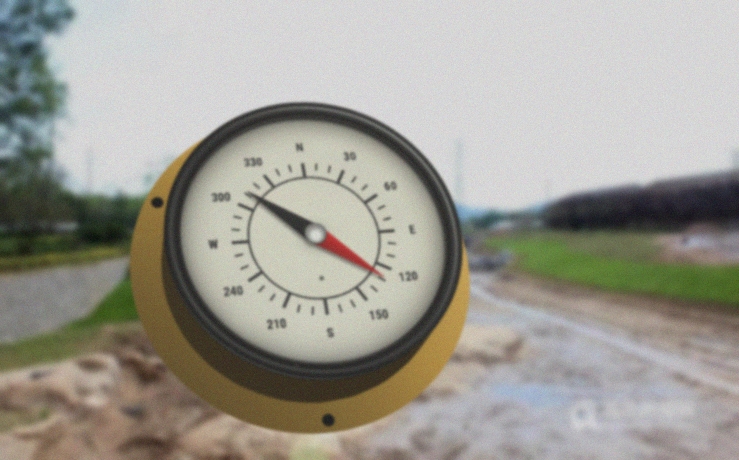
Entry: 130,°
